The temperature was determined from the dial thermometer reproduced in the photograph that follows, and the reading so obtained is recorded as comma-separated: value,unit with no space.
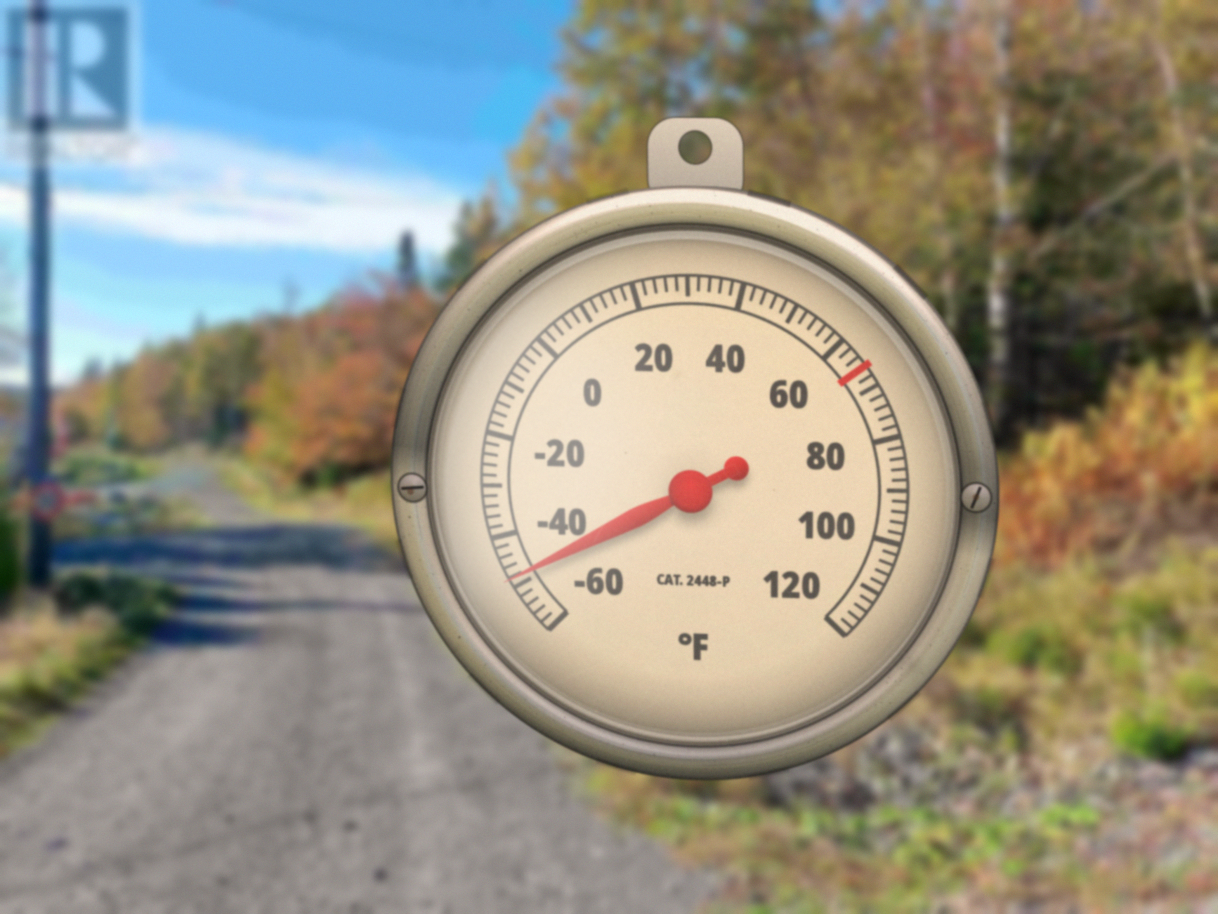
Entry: -48,°F
